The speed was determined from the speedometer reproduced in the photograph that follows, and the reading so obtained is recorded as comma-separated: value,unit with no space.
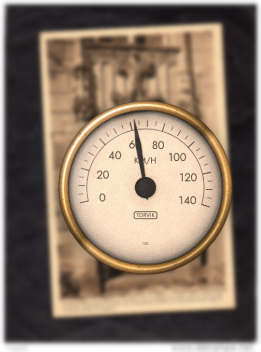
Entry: 62.5,km/h
